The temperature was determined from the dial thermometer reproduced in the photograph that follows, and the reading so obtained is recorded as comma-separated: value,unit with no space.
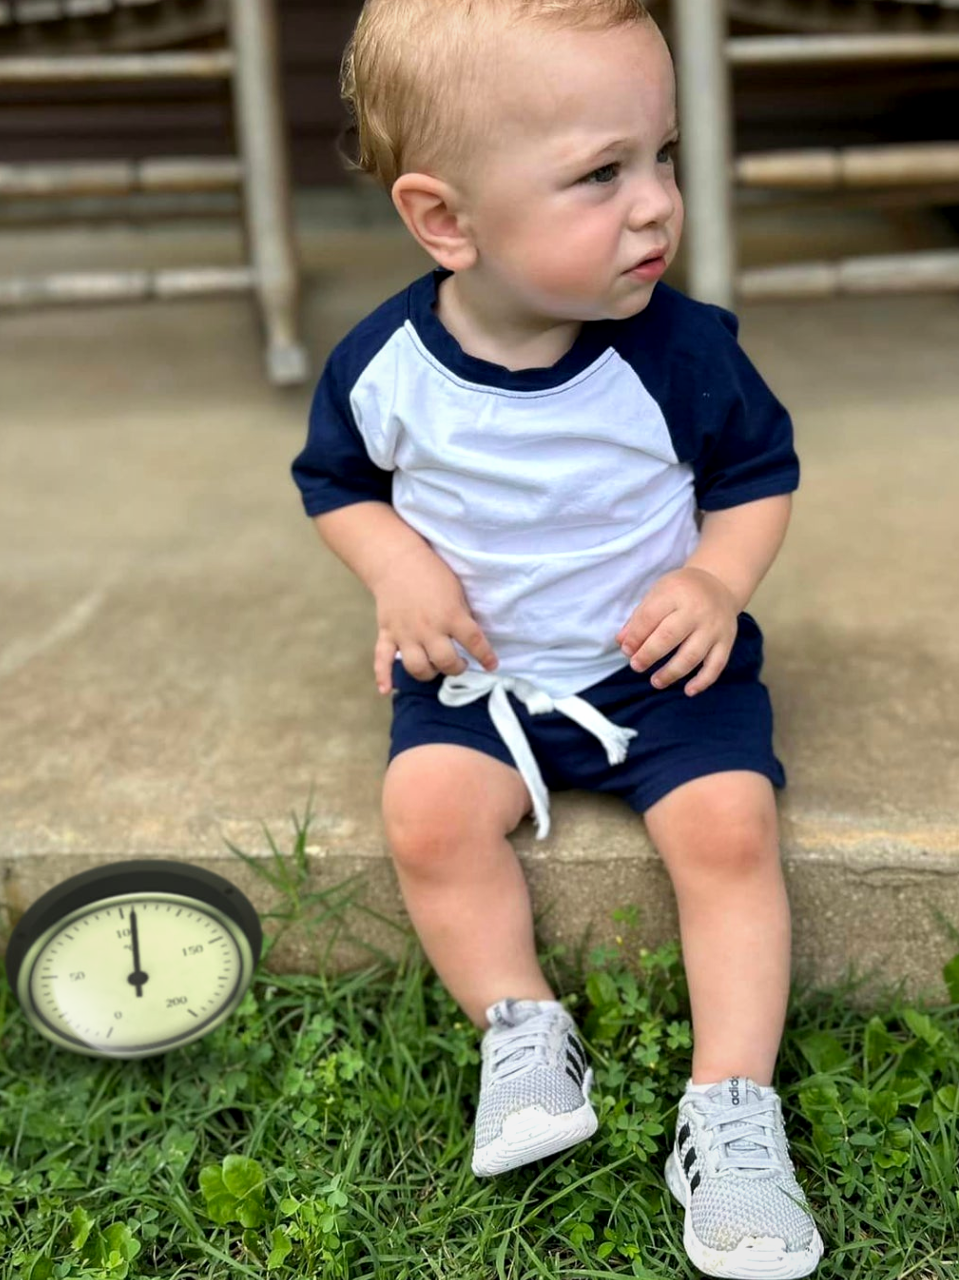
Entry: 105,°C
